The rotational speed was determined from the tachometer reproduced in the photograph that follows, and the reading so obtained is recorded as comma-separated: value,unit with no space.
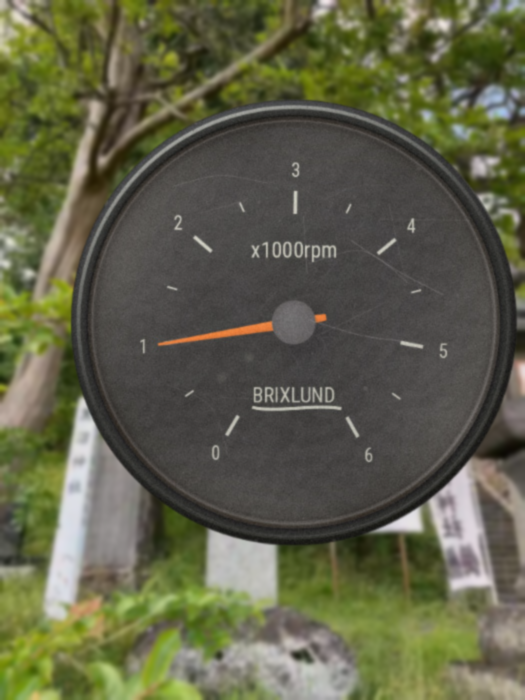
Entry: 1000,rpm
